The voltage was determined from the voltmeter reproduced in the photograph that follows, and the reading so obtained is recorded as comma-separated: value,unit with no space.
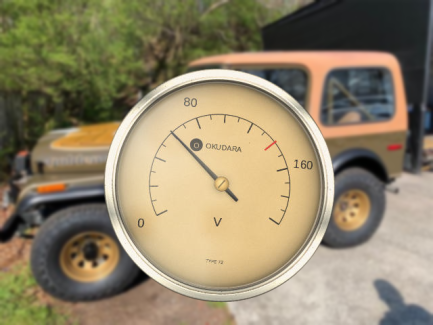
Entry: 60,V
